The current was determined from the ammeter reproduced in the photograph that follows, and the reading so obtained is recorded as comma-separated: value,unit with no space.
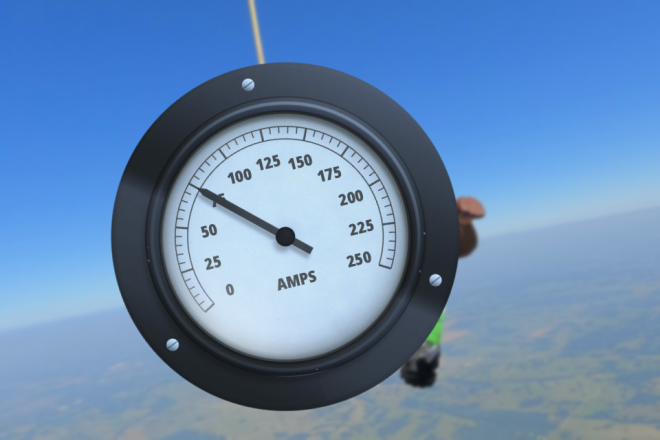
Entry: 75,A
